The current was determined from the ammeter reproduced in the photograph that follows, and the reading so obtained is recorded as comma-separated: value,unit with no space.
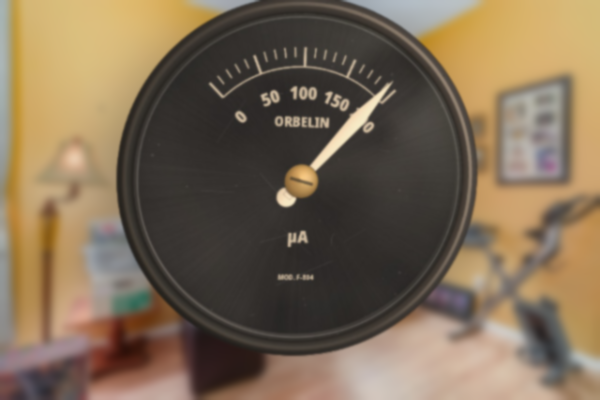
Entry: 190,µA
